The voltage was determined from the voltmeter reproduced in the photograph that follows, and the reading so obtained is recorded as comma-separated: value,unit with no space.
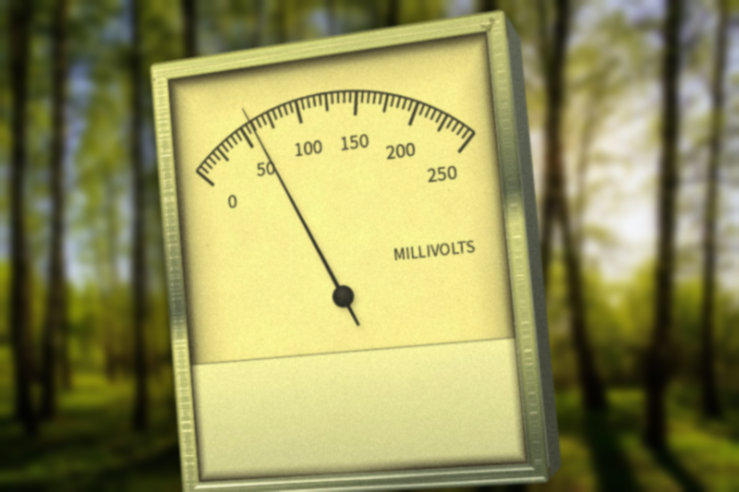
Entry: 60,mV
